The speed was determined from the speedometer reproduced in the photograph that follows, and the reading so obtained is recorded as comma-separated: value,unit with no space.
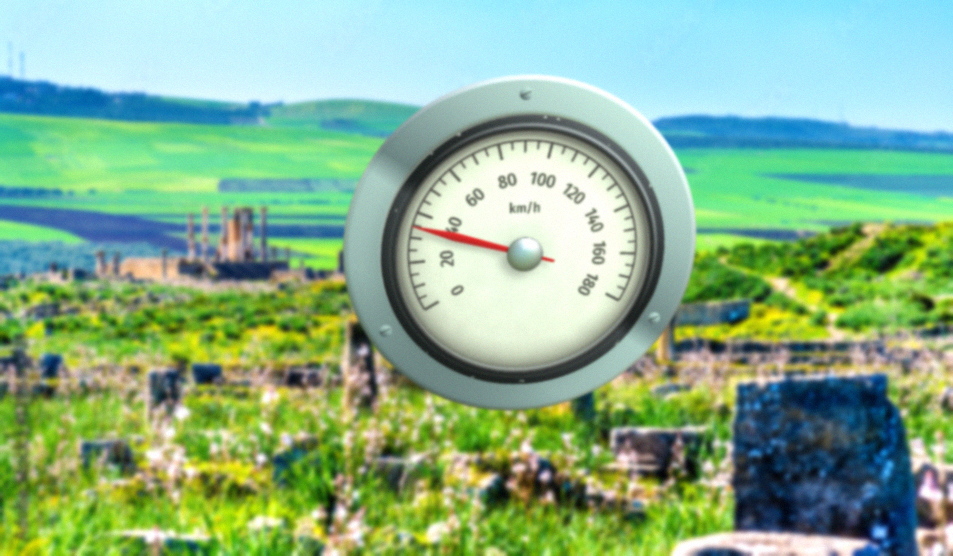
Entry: 35,km/h
